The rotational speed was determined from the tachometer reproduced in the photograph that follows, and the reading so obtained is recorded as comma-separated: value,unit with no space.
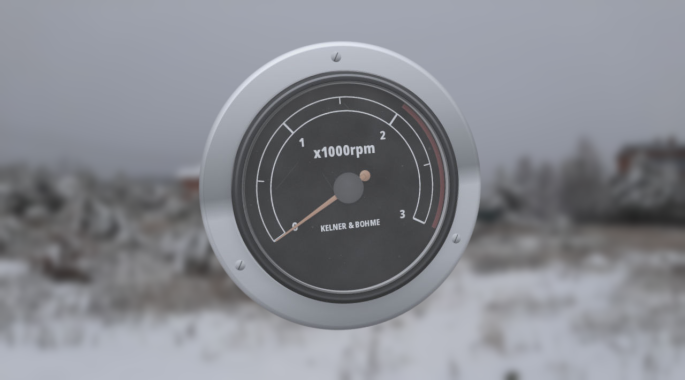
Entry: 0,rpm
